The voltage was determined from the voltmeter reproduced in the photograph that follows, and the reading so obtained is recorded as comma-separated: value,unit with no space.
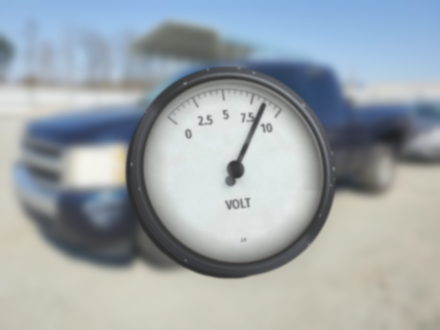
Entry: 8.5,V
